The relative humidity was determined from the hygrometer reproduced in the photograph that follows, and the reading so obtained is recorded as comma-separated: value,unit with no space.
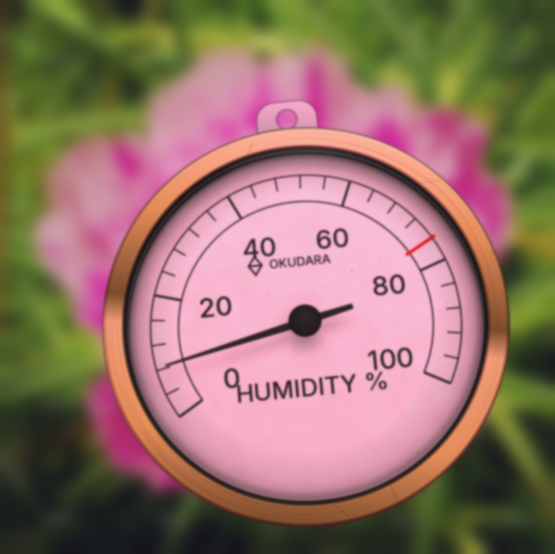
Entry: 8,%
